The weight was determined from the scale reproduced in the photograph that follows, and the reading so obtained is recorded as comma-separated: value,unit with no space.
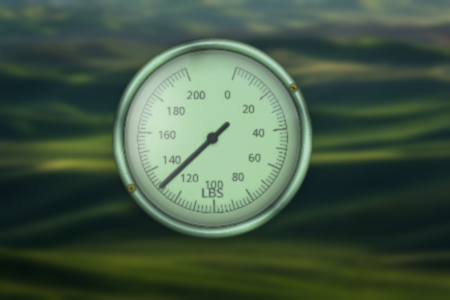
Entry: 130,lb
